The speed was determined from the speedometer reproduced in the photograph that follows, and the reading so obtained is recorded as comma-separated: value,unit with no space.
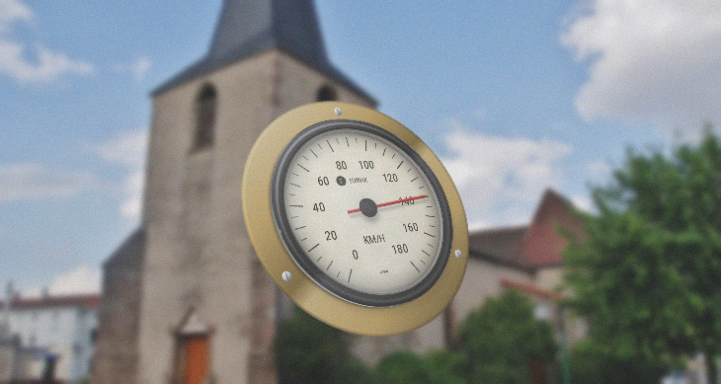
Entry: 140,km/h
